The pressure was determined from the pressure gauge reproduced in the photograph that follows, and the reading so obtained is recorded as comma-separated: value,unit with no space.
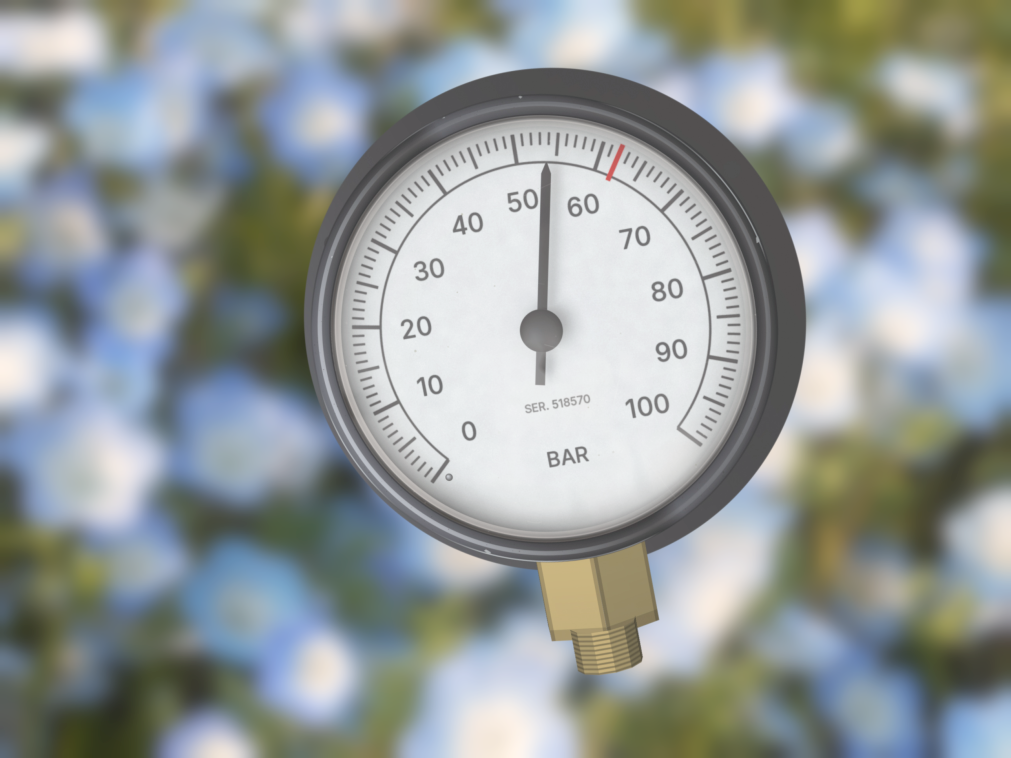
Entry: 54,bar
